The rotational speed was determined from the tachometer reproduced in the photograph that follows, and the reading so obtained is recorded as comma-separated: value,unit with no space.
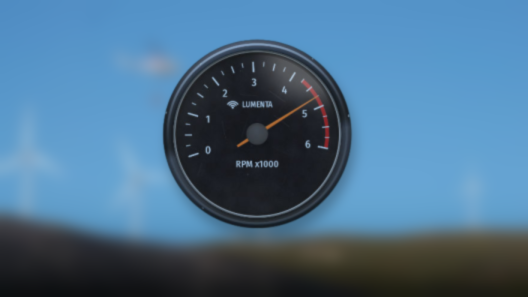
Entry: 4750,rpm
